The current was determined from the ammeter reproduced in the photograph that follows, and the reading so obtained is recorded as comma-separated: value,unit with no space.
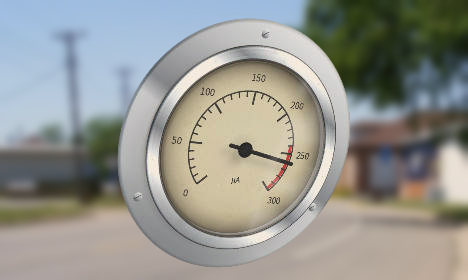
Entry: 260,µA
